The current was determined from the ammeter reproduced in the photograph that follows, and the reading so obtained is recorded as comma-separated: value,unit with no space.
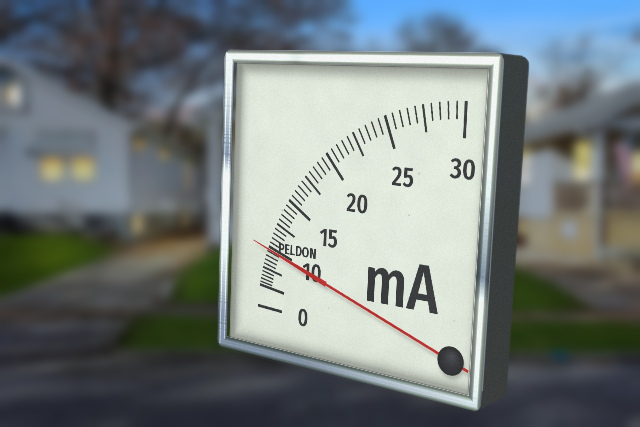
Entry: 10,mA
